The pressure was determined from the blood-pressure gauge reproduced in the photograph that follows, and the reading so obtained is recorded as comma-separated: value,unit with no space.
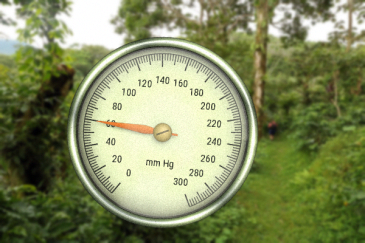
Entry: 60,mmHg
